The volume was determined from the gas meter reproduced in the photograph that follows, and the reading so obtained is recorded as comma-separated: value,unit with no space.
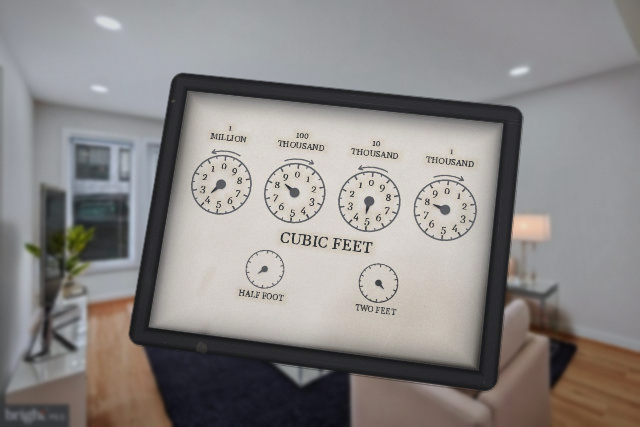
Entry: 384800,ft³
